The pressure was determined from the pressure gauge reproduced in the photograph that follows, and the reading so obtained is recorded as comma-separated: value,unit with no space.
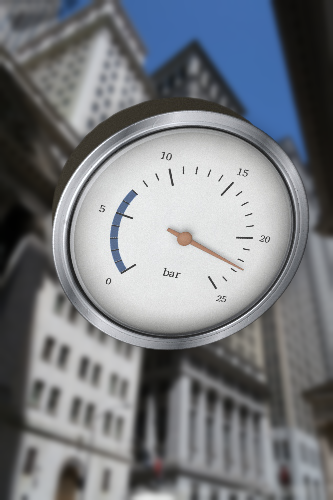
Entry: 22.5,bar
